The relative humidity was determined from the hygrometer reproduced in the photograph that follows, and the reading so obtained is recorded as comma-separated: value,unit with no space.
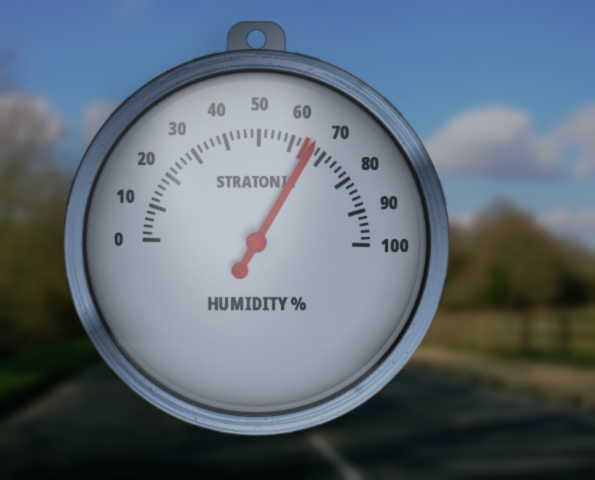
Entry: 66,%
